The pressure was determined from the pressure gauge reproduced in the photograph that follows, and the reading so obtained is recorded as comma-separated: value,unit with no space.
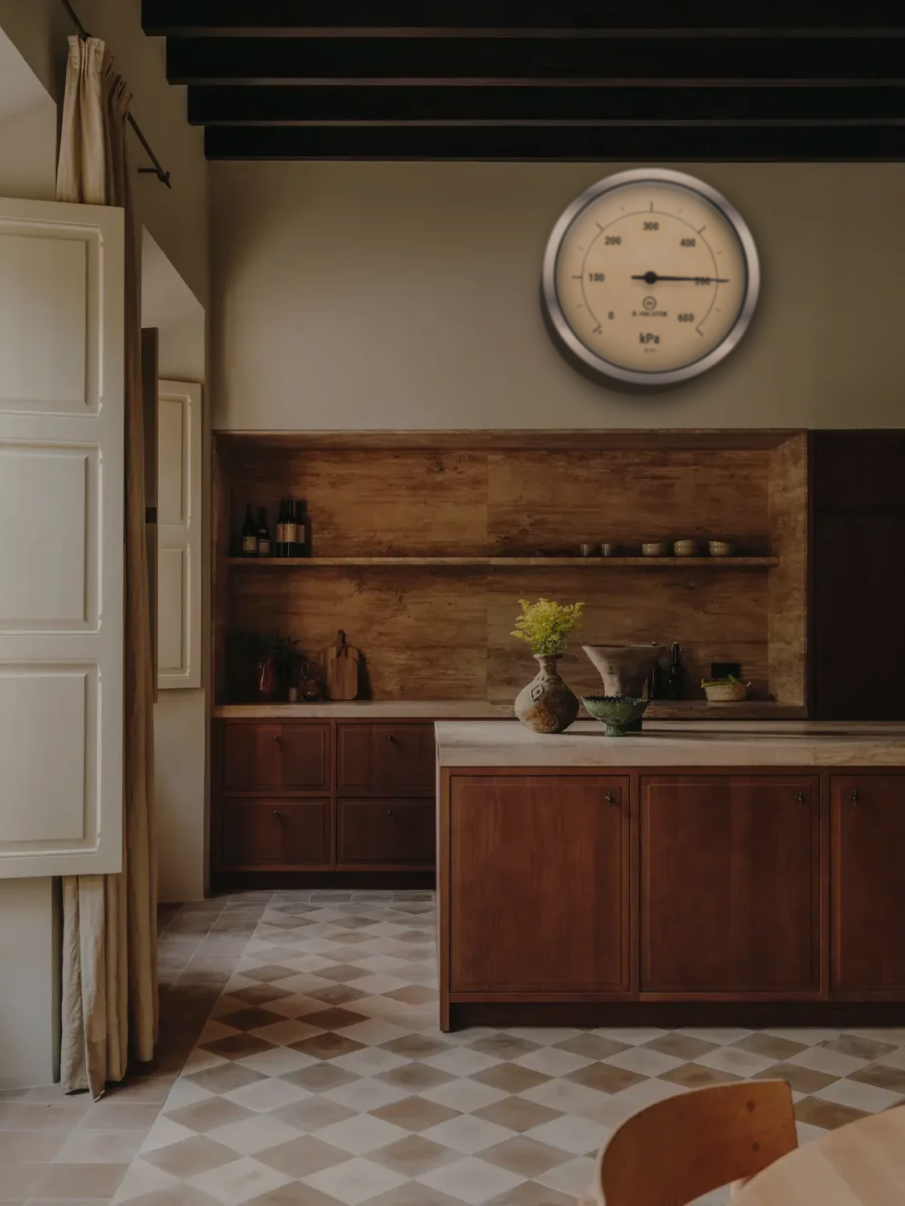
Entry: 500,kPa
